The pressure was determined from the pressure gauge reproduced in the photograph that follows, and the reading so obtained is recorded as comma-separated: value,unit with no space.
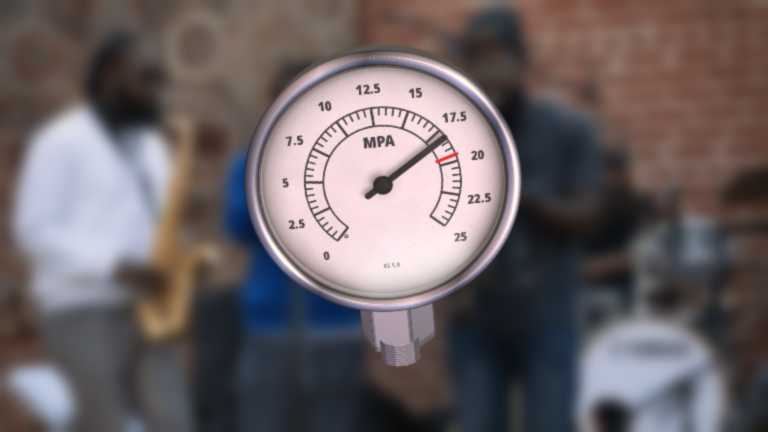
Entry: 18,MPa
